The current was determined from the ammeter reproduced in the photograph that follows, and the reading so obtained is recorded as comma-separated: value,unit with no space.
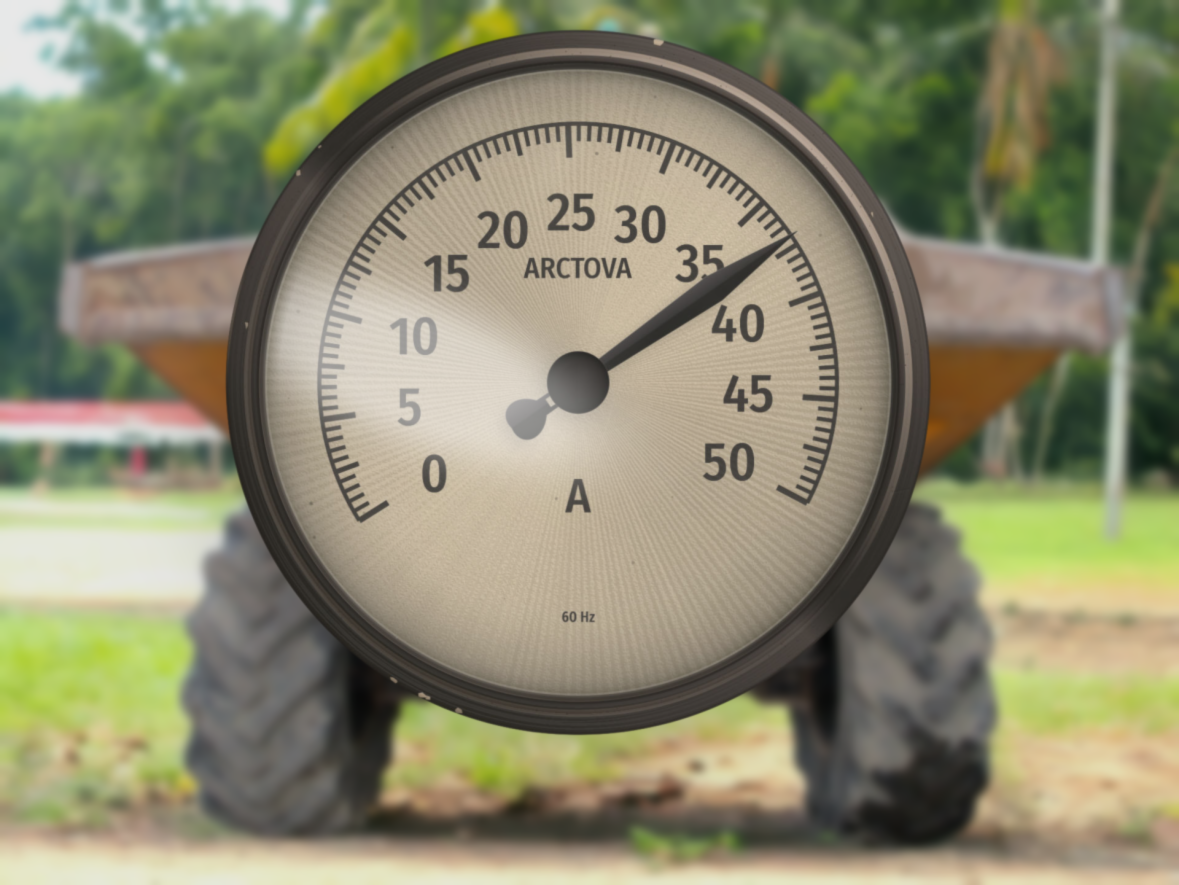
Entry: 37,A
